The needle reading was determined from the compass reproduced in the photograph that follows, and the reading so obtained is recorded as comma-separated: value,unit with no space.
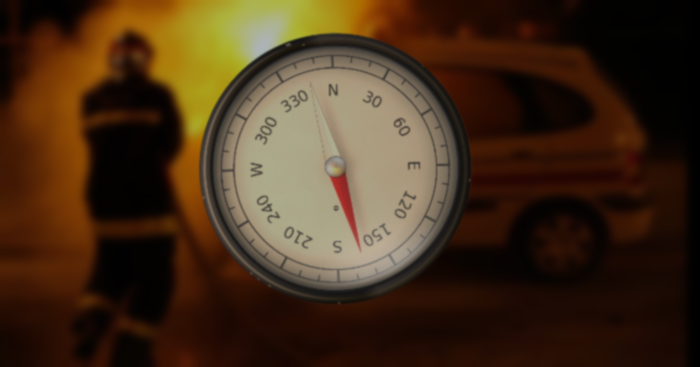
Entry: 165,°
